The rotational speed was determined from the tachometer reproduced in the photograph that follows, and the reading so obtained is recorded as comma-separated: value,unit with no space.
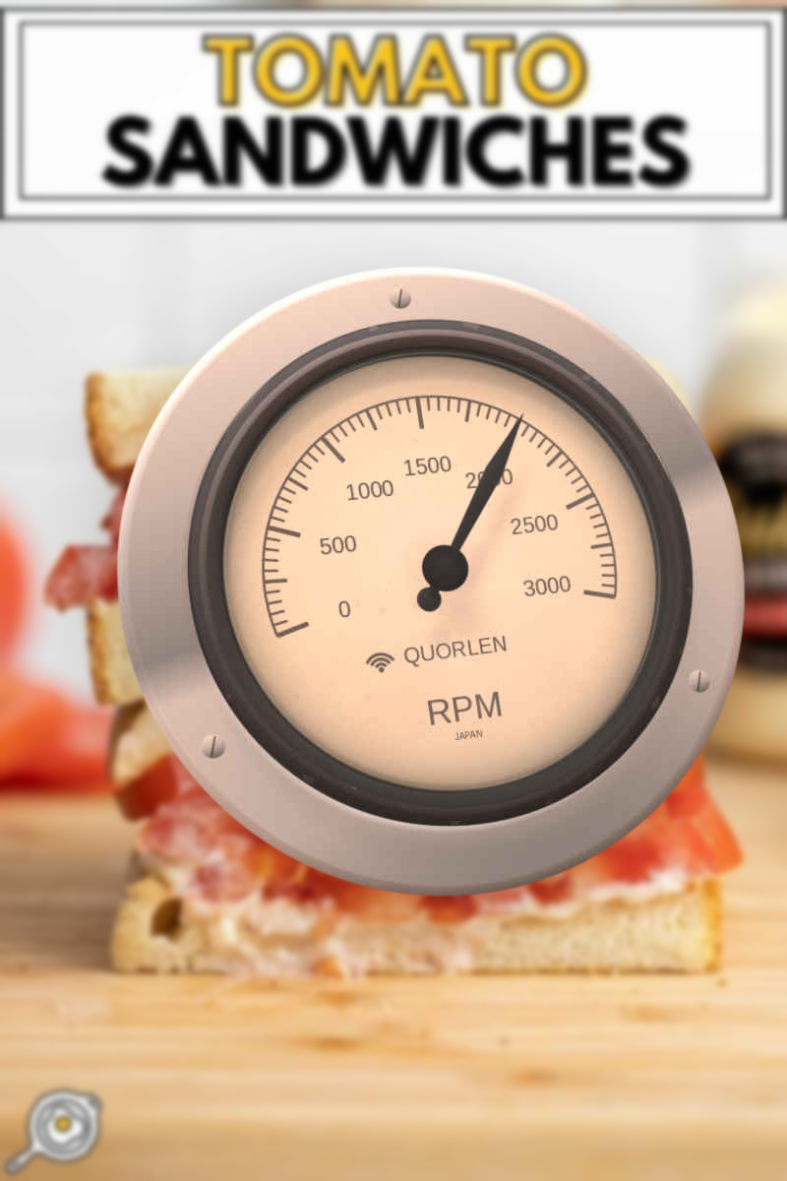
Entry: 2000,rpm
